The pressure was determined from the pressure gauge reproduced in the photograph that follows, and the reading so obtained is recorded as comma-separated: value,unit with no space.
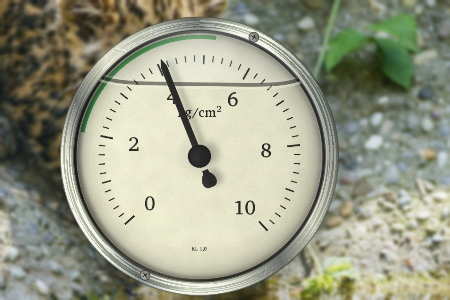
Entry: 4.1,kg/cm²
